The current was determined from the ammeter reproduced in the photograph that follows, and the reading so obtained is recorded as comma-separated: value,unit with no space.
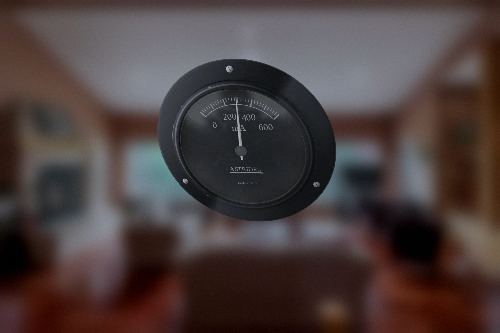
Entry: 300,mA
